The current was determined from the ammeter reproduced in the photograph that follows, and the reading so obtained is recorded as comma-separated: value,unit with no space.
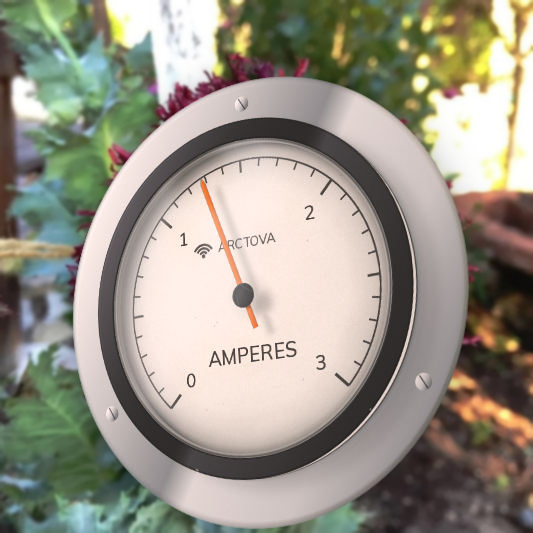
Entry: 1.3,A
